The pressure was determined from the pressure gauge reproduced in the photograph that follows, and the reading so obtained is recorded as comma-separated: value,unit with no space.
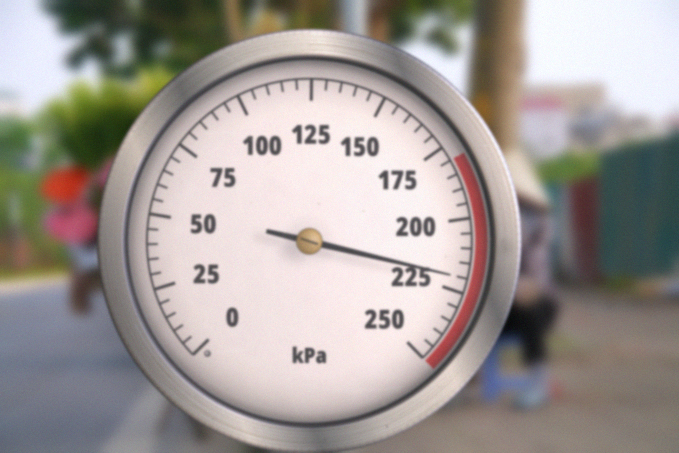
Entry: 220,kPa
